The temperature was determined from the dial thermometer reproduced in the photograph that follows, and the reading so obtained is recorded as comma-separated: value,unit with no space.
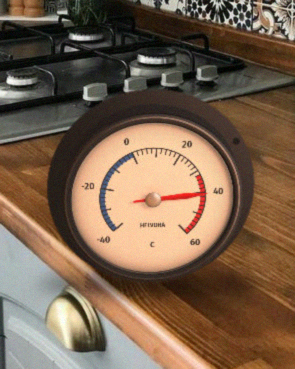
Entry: 40,°C
